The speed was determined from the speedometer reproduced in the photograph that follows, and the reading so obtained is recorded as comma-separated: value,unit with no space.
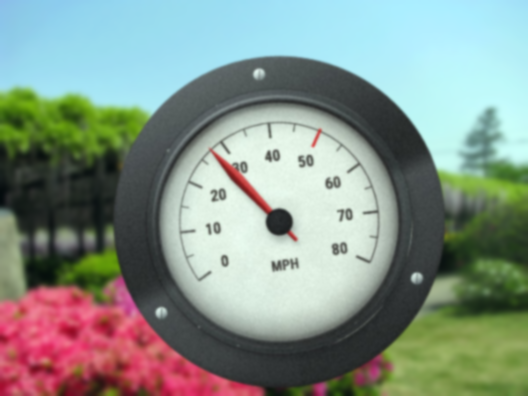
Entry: 27.5,mph
